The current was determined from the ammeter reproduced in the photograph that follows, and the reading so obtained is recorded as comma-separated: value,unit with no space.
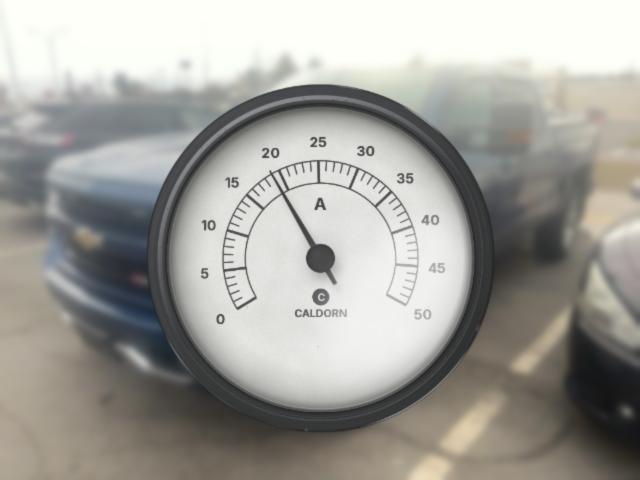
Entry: 19,A
